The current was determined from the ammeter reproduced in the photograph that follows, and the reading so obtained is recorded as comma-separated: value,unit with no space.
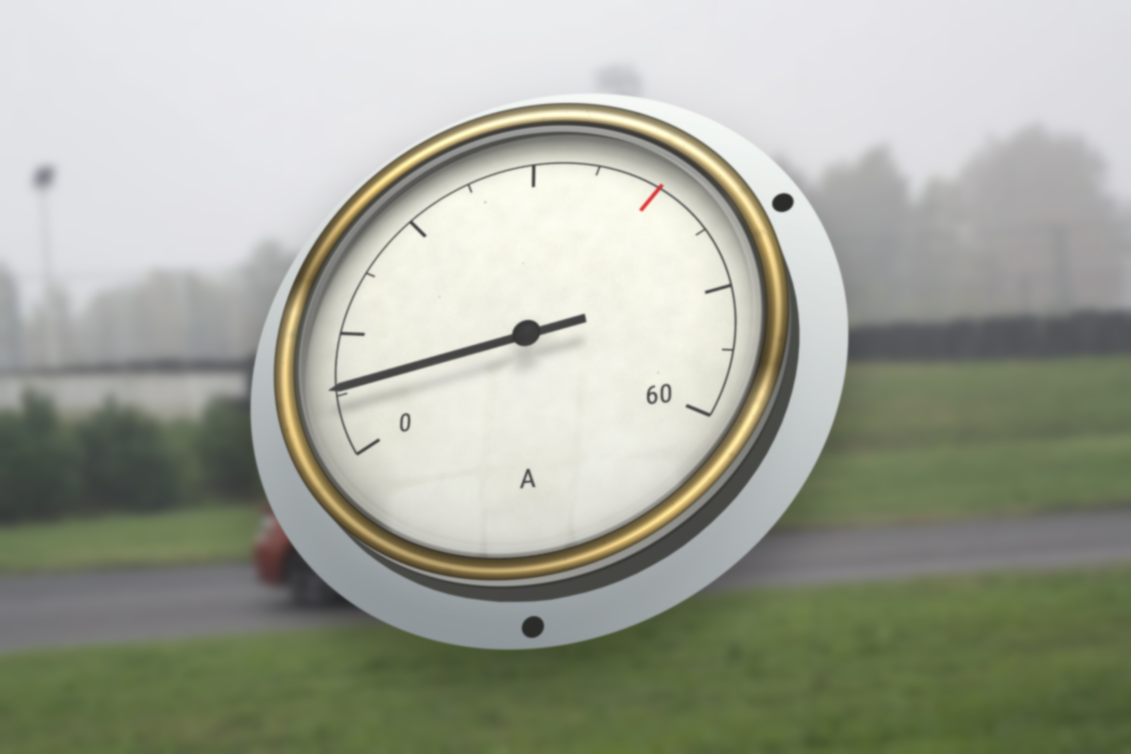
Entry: 5,A
